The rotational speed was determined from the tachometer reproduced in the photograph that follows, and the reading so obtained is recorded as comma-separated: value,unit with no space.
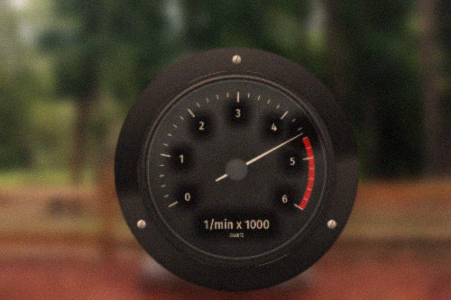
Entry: 4500,rpm
